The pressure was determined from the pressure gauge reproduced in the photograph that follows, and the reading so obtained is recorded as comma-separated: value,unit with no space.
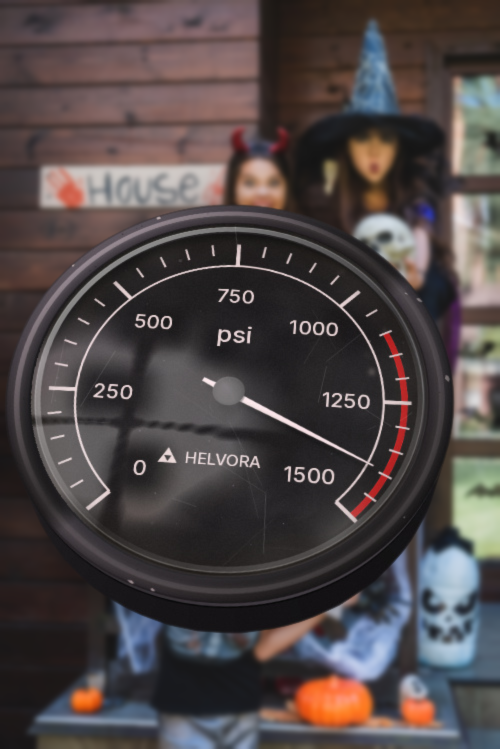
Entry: 1400,psi
